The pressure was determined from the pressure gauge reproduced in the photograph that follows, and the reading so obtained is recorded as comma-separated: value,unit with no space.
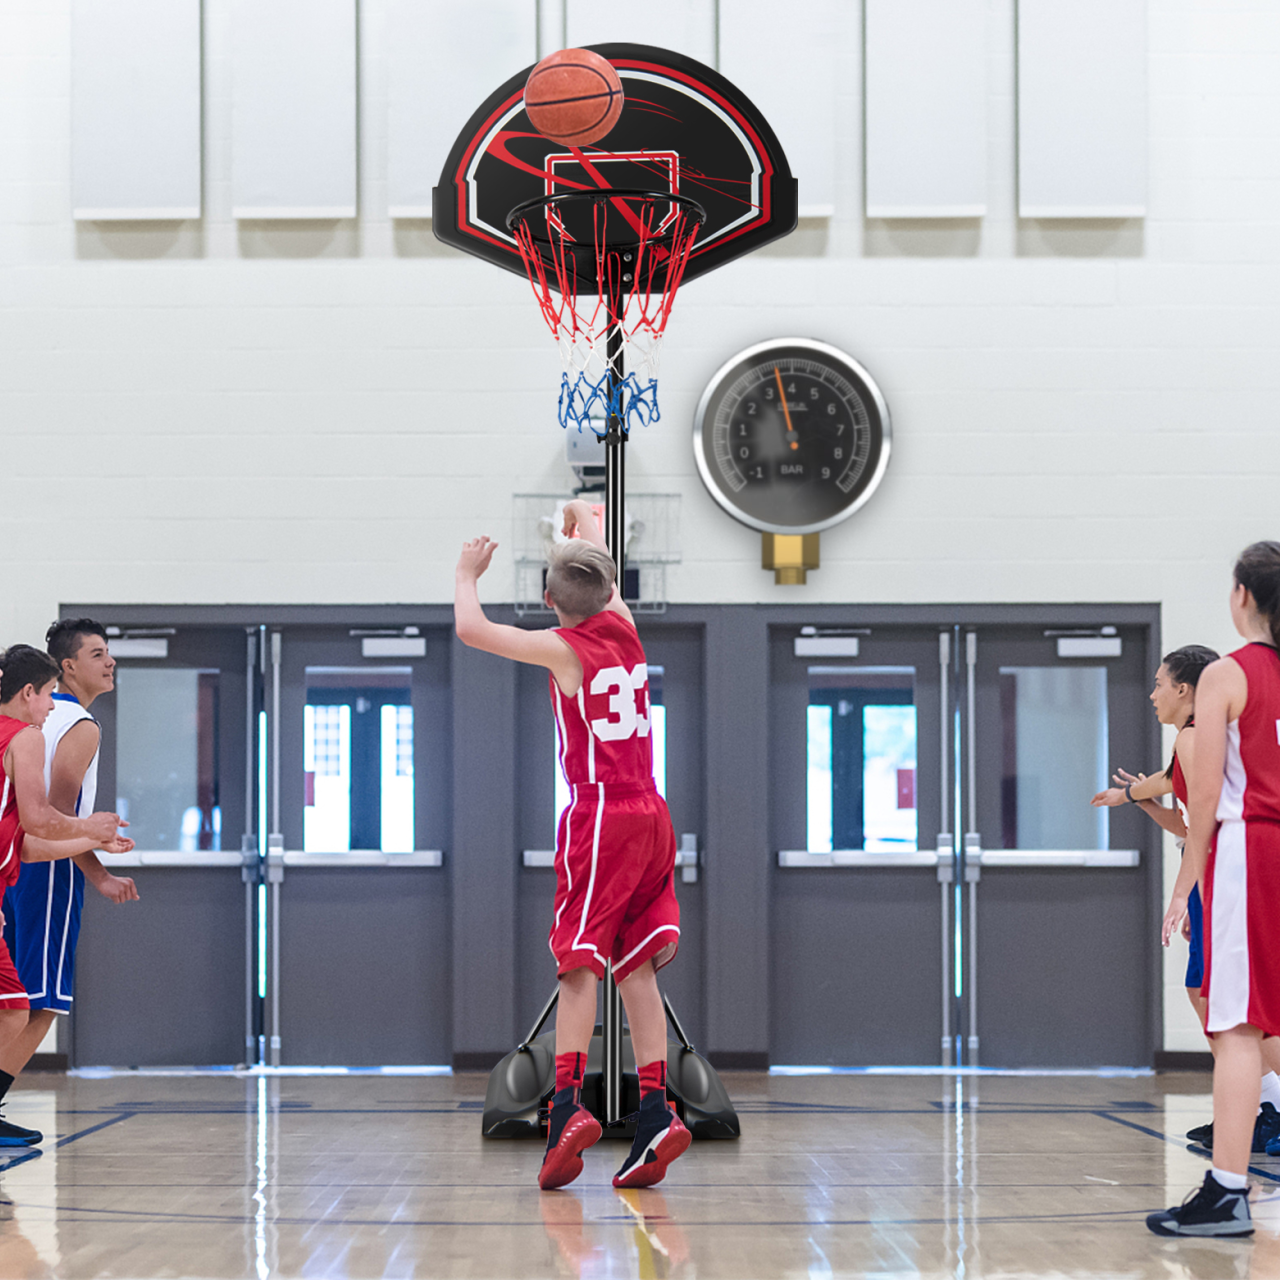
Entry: 3.5,bar
